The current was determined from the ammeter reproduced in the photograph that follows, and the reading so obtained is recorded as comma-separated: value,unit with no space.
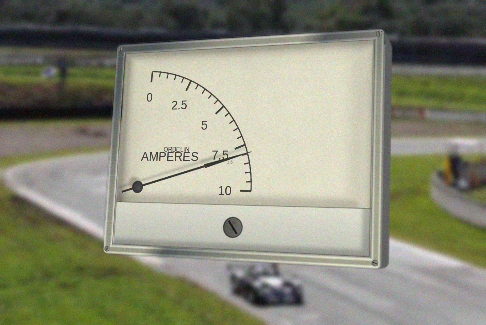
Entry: 8,A
